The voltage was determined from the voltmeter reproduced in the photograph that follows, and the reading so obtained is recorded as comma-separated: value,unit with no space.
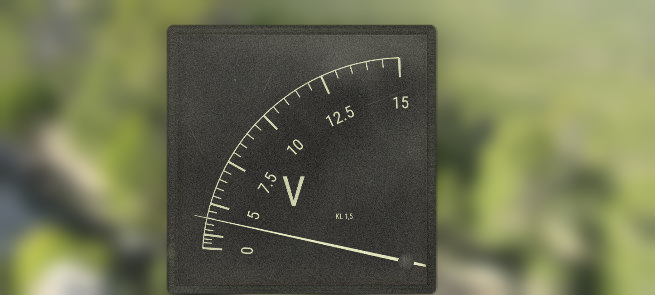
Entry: 4,V
